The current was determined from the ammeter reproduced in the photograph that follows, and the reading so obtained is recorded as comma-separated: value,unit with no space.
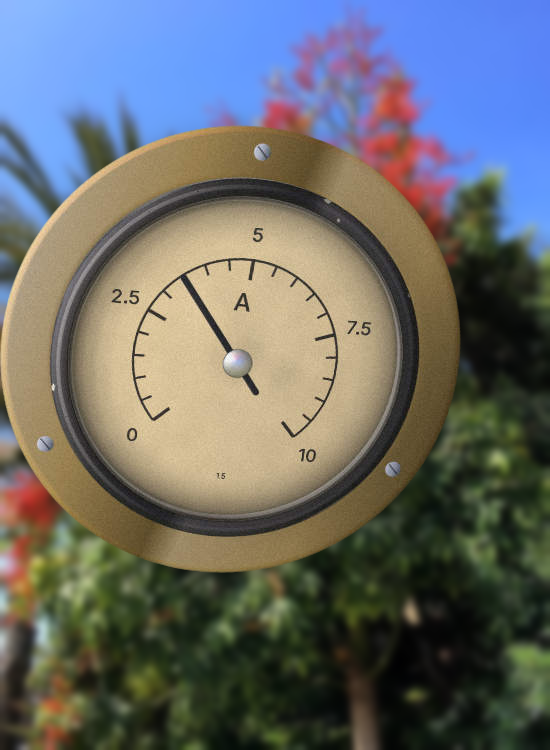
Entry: 3.5,A
